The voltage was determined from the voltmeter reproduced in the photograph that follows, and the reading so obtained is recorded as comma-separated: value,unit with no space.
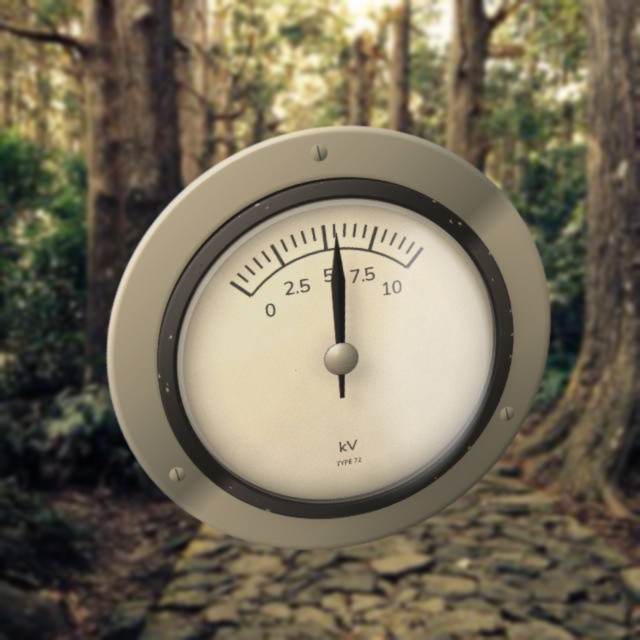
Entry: 5.5,kV
